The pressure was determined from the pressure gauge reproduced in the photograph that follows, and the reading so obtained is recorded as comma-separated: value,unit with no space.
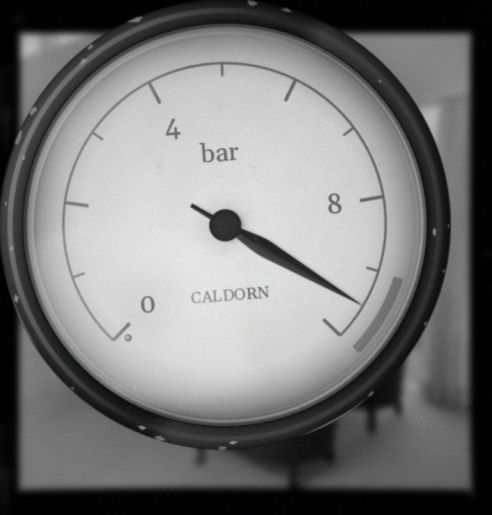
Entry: 9.5,bar
